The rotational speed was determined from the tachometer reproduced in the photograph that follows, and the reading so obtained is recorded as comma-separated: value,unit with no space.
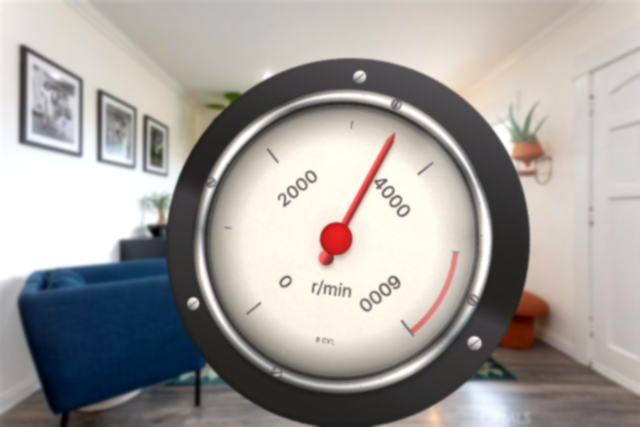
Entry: 3500,rpm
